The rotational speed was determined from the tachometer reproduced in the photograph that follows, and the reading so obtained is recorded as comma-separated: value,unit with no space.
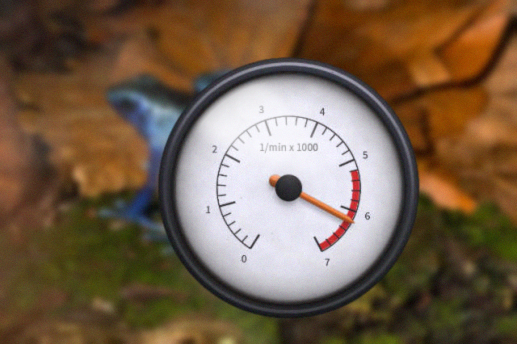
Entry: 6200,rpm
